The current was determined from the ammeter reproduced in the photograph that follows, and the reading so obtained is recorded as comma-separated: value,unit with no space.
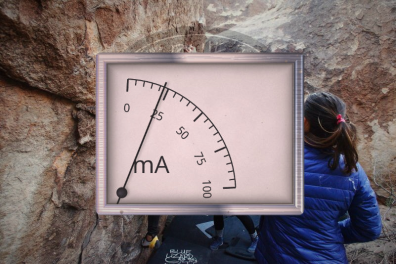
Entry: 22.5,mA
